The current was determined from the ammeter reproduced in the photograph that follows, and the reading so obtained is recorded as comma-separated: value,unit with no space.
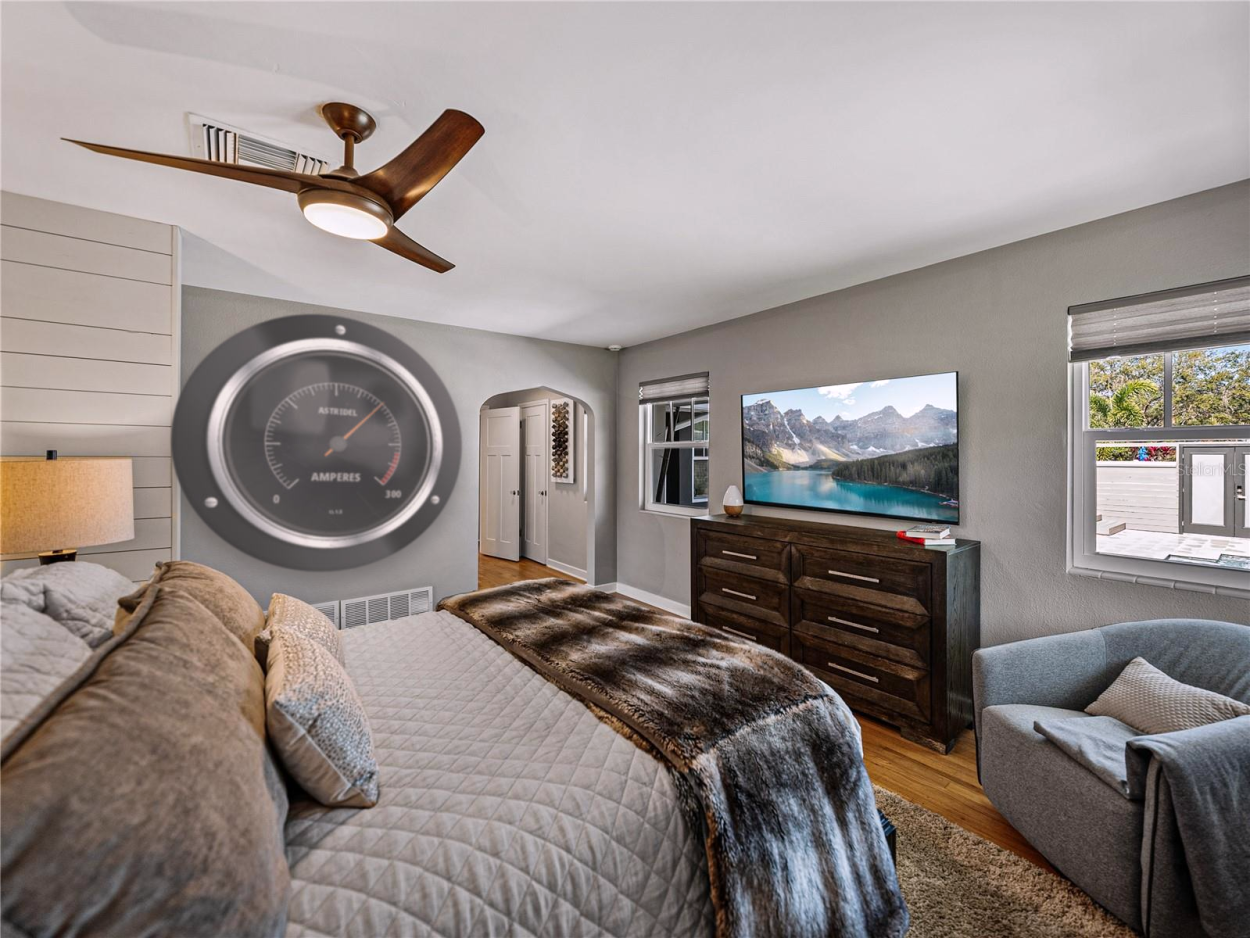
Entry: 200,A
